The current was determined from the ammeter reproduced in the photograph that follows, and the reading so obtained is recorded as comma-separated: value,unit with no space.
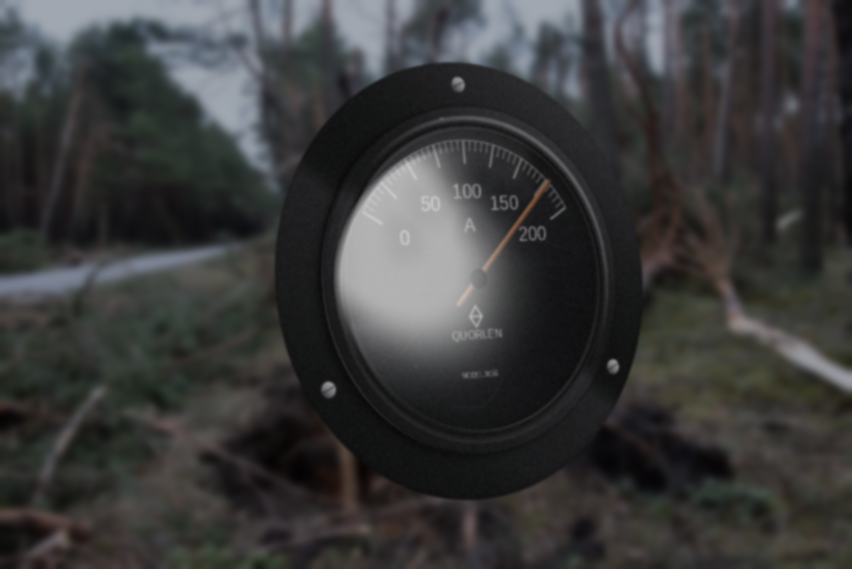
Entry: 175,A
